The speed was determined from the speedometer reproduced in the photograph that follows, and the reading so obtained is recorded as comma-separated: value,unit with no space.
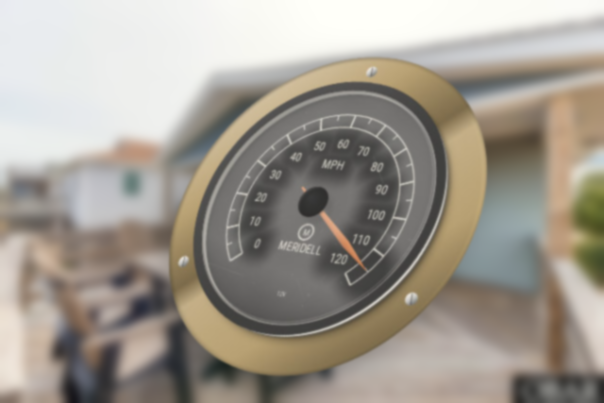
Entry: 115,mph
